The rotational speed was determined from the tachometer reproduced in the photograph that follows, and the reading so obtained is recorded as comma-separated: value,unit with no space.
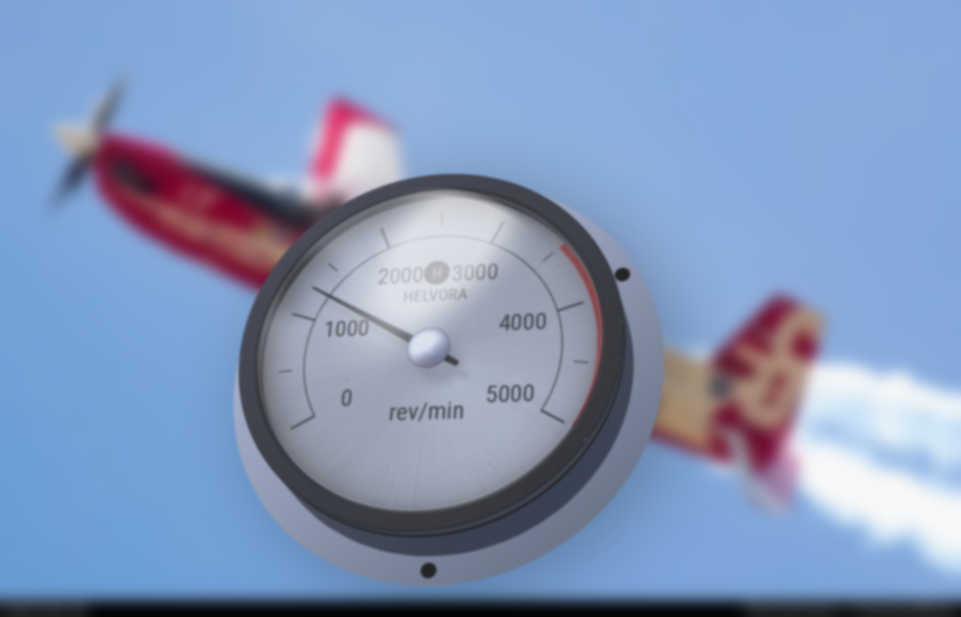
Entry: 1250,rpm
